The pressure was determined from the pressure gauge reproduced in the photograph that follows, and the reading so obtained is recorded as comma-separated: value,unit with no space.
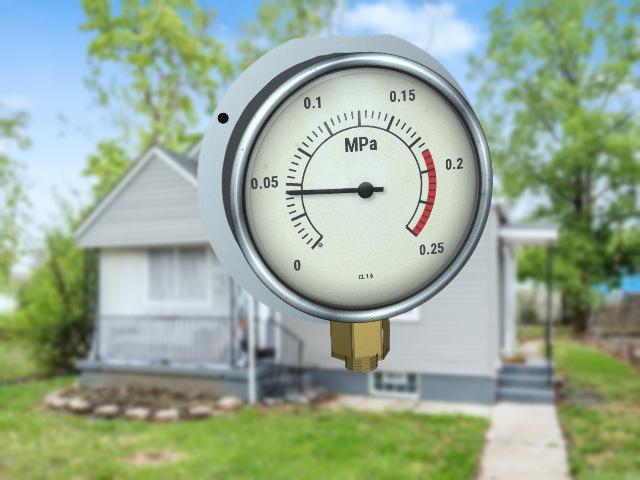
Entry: 0.045,MPa
